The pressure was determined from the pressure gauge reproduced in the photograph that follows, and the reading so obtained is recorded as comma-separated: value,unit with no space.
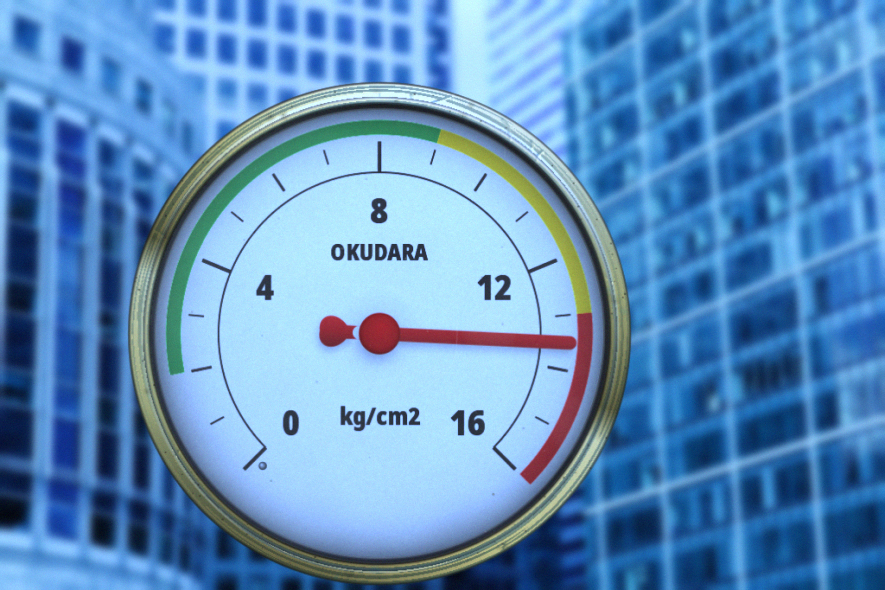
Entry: 13.5,kg/cm²
